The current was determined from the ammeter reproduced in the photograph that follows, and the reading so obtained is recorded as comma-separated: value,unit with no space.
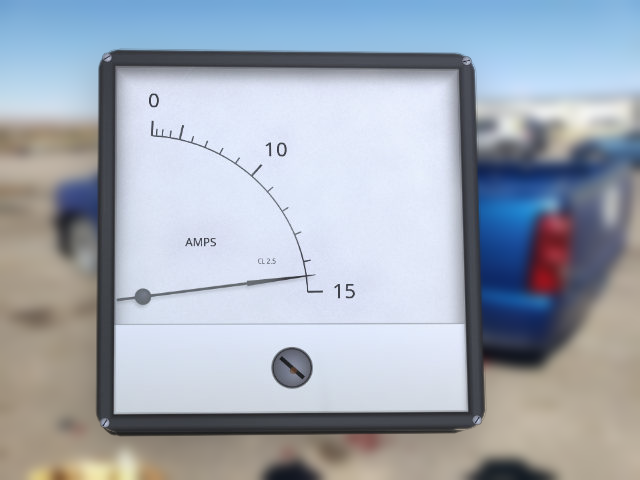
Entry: 14.5,A
